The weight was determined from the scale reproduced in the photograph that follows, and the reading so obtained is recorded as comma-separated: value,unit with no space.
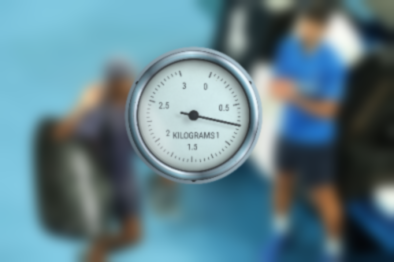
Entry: 0.75,kg
